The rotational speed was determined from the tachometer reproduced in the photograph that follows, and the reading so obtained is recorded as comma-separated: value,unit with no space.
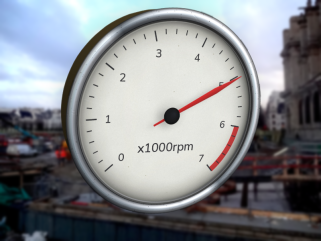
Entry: 5000,rpm
